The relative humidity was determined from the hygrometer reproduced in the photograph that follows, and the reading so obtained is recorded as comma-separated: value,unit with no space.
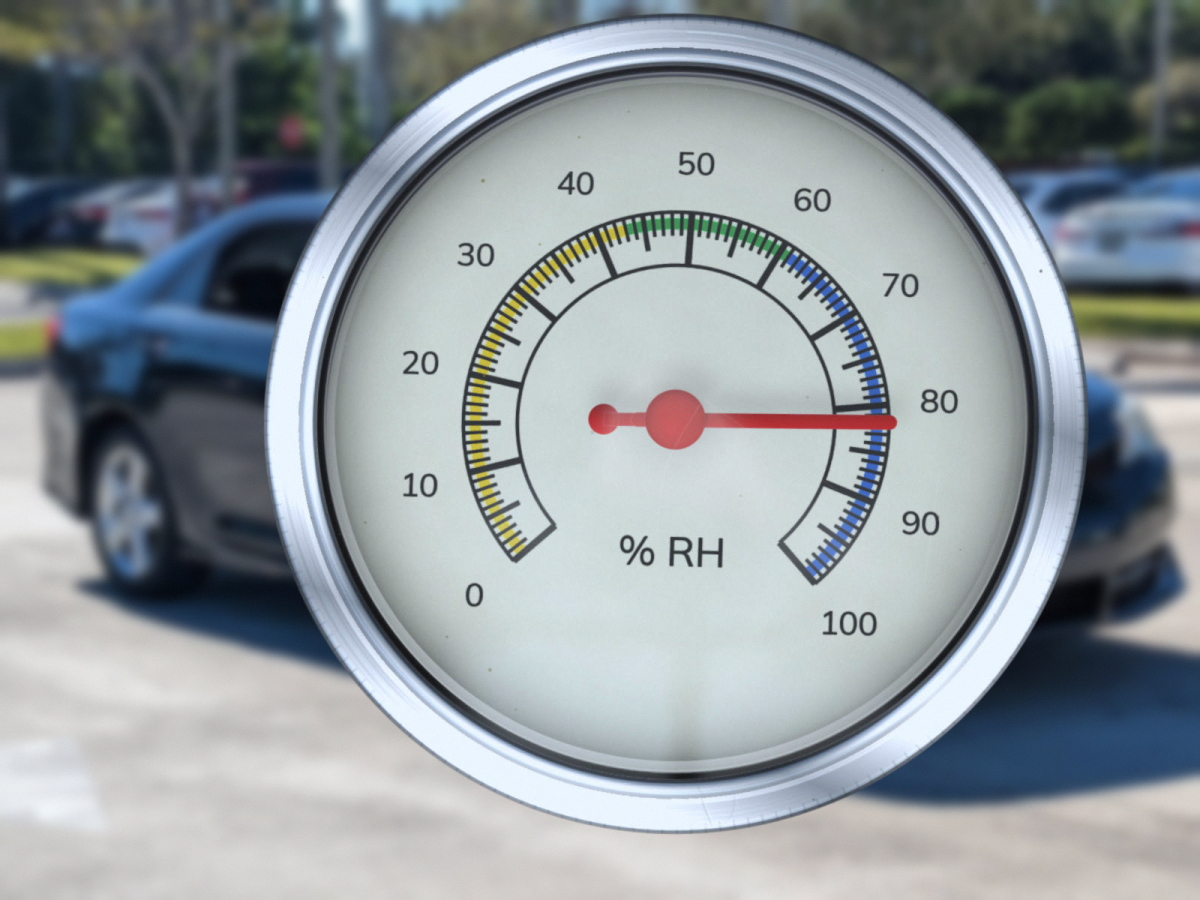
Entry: 82,%
